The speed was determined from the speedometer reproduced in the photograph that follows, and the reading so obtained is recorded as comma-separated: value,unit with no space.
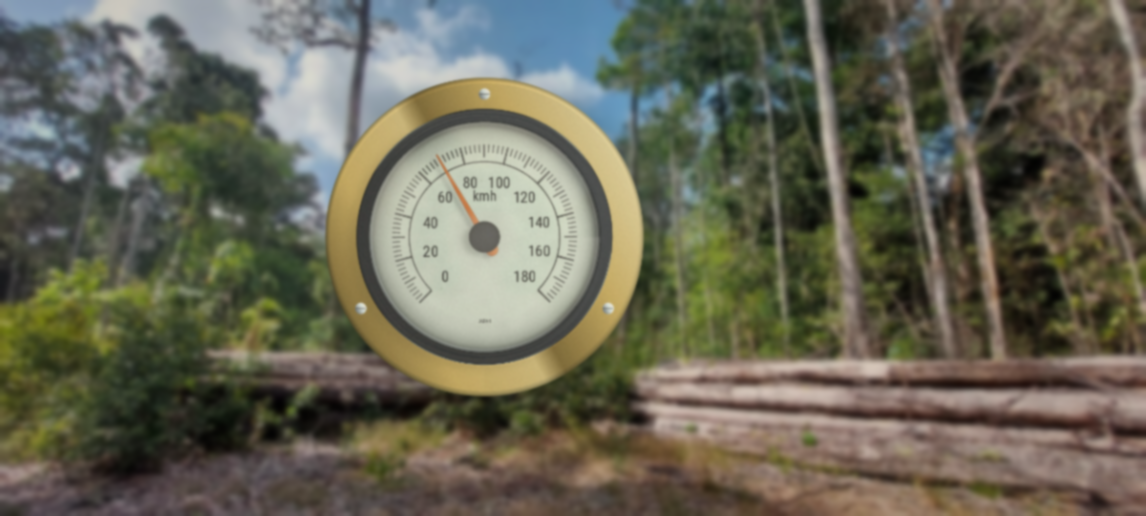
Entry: 70,km/h
